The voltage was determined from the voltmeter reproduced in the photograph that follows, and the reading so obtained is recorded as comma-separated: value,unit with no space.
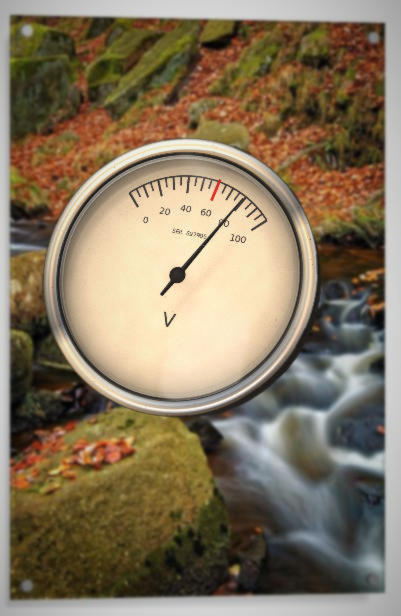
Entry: 80,V
